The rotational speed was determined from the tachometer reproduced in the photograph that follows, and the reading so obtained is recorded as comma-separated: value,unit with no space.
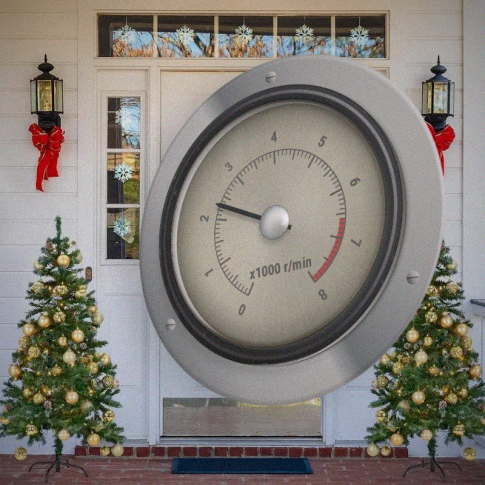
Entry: 2300,rpm
